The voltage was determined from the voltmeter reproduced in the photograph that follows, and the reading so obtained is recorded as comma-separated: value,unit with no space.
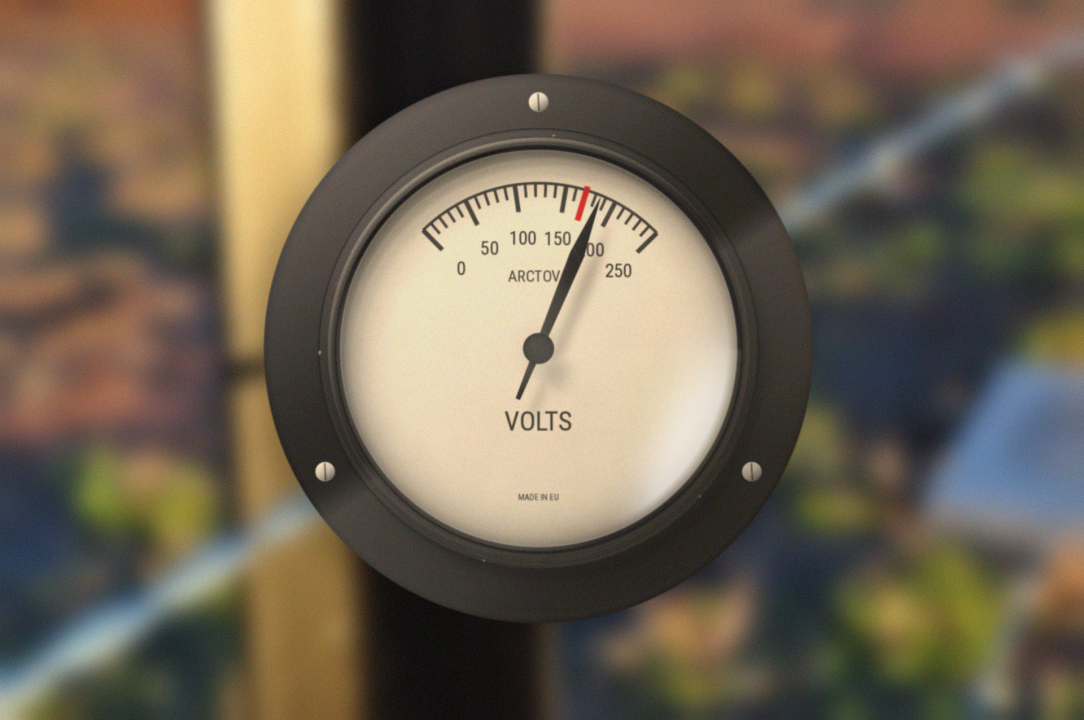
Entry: 185,V
